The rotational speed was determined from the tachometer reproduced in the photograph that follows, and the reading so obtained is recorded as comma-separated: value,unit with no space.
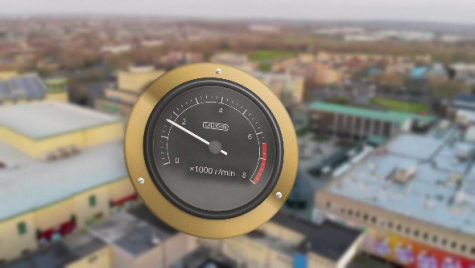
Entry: 1600,rpm
